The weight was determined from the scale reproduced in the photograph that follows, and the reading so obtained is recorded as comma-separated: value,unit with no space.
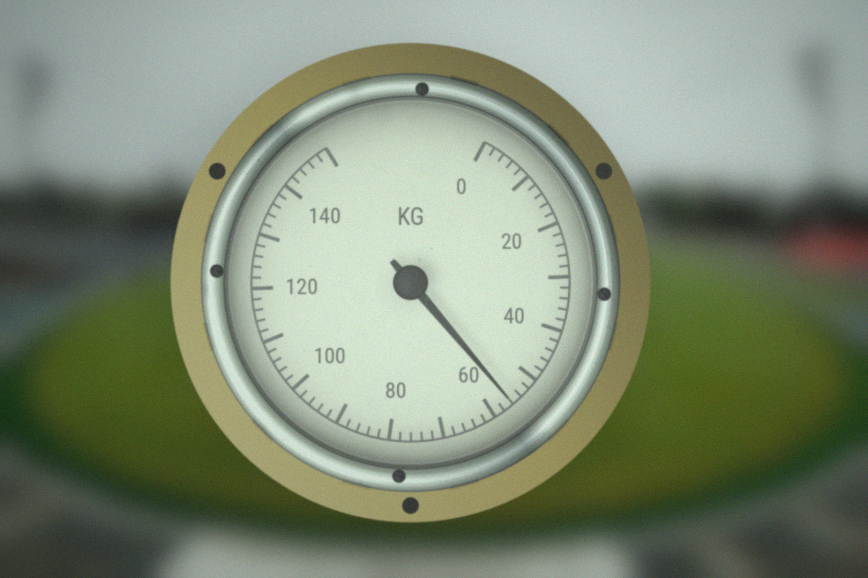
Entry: 56,kg
